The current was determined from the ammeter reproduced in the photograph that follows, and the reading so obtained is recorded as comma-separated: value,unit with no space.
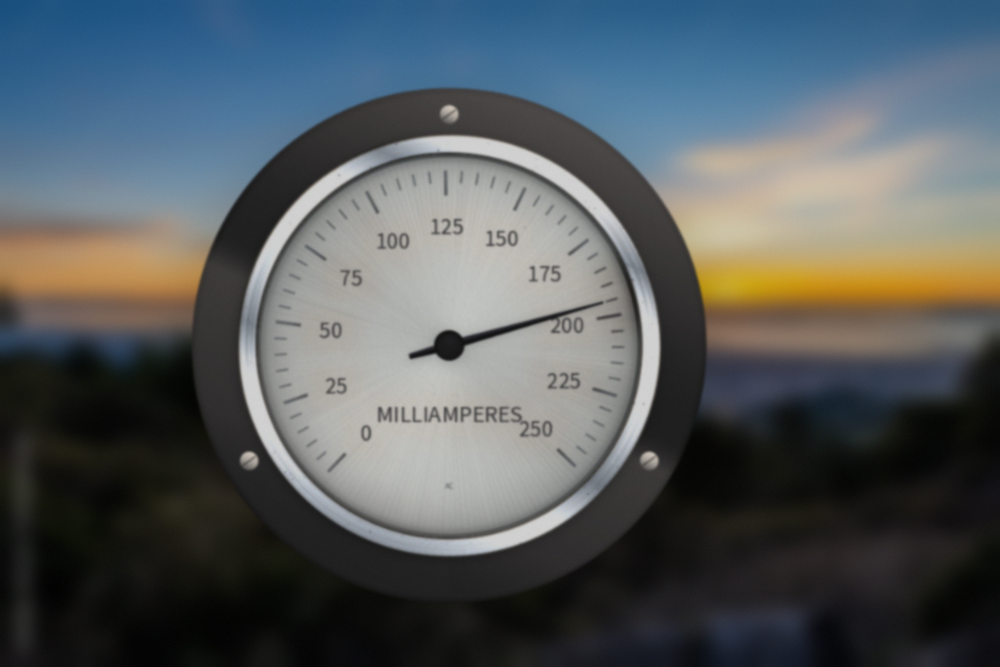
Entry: 195,mA
